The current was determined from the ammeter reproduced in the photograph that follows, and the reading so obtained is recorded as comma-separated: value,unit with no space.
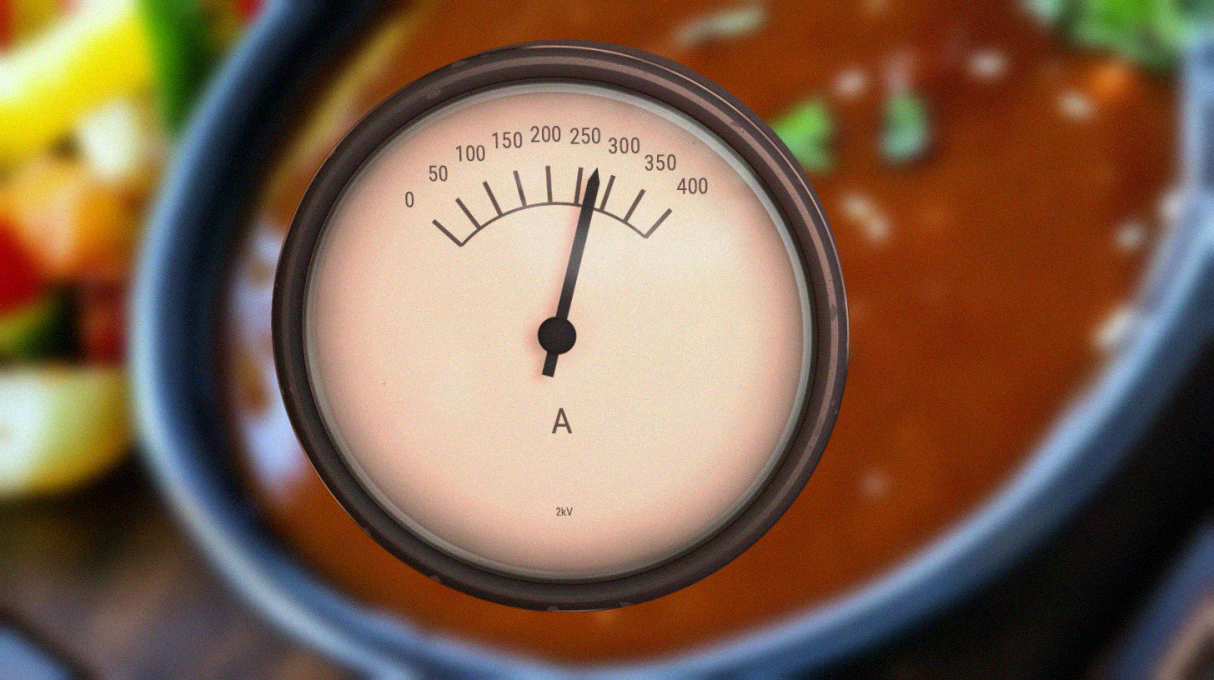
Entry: 275,A
